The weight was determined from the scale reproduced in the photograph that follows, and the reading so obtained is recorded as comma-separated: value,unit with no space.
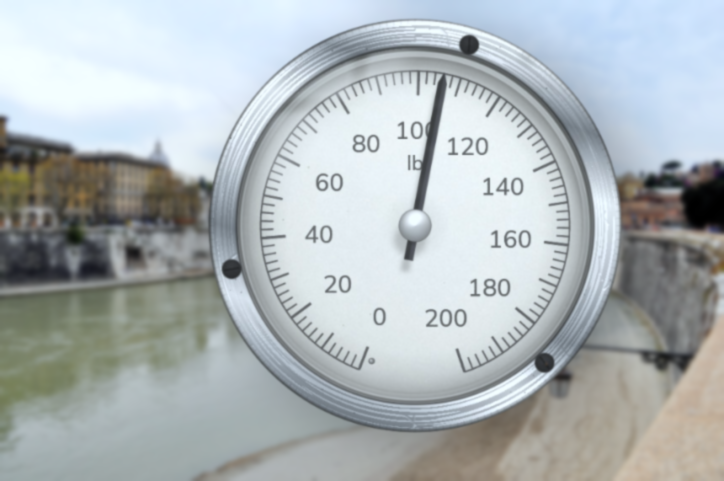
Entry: 106,lb
